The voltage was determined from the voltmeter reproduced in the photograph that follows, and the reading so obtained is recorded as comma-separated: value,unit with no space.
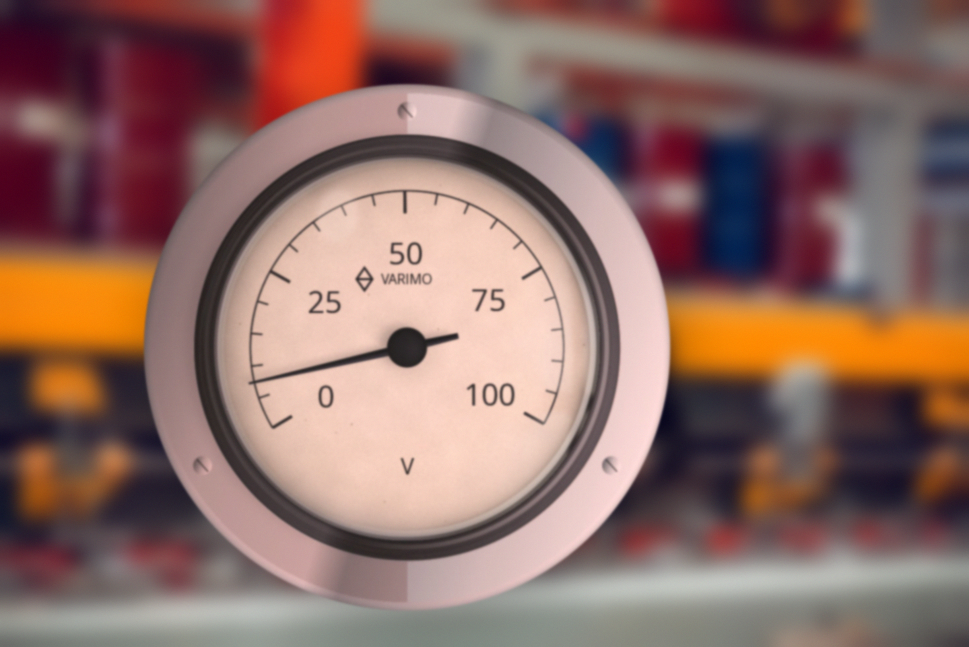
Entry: 7.5,V
